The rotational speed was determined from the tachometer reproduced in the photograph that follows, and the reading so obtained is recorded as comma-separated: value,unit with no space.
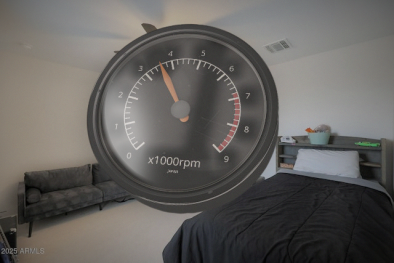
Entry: 3600,rpm
